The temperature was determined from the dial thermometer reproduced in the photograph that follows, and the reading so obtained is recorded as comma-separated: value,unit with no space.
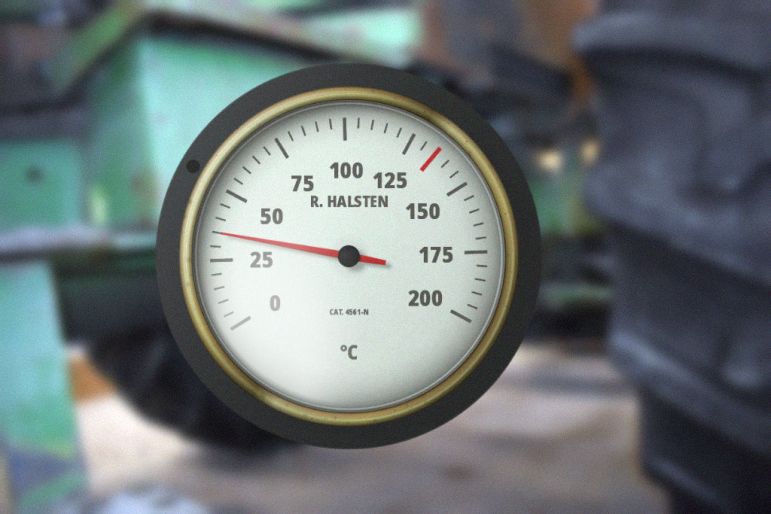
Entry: 35,°C
